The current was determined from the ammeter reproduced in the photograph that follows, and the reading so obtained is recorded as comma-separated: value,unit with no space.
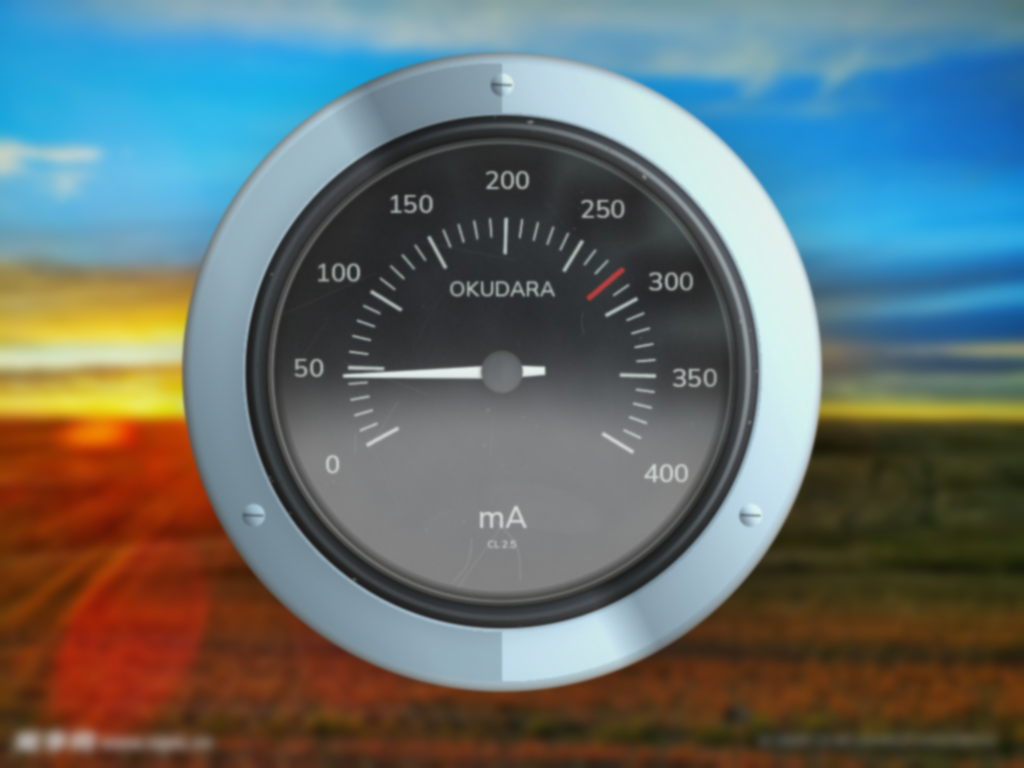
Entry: 45,mA
